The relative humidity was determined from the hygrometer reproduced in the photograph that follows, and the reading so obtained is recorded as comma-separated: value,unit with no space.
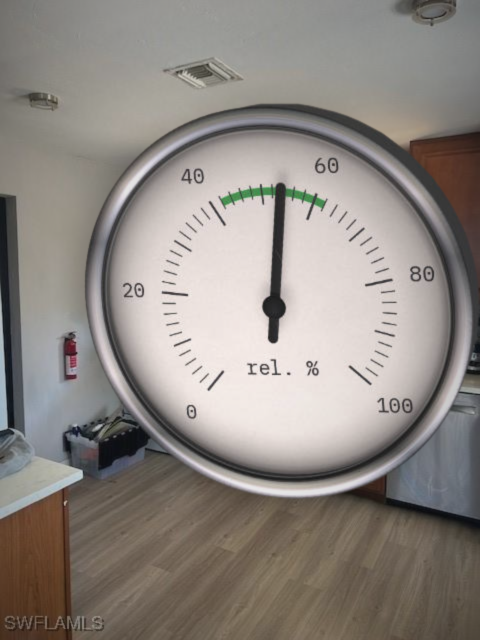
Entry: 54,%
